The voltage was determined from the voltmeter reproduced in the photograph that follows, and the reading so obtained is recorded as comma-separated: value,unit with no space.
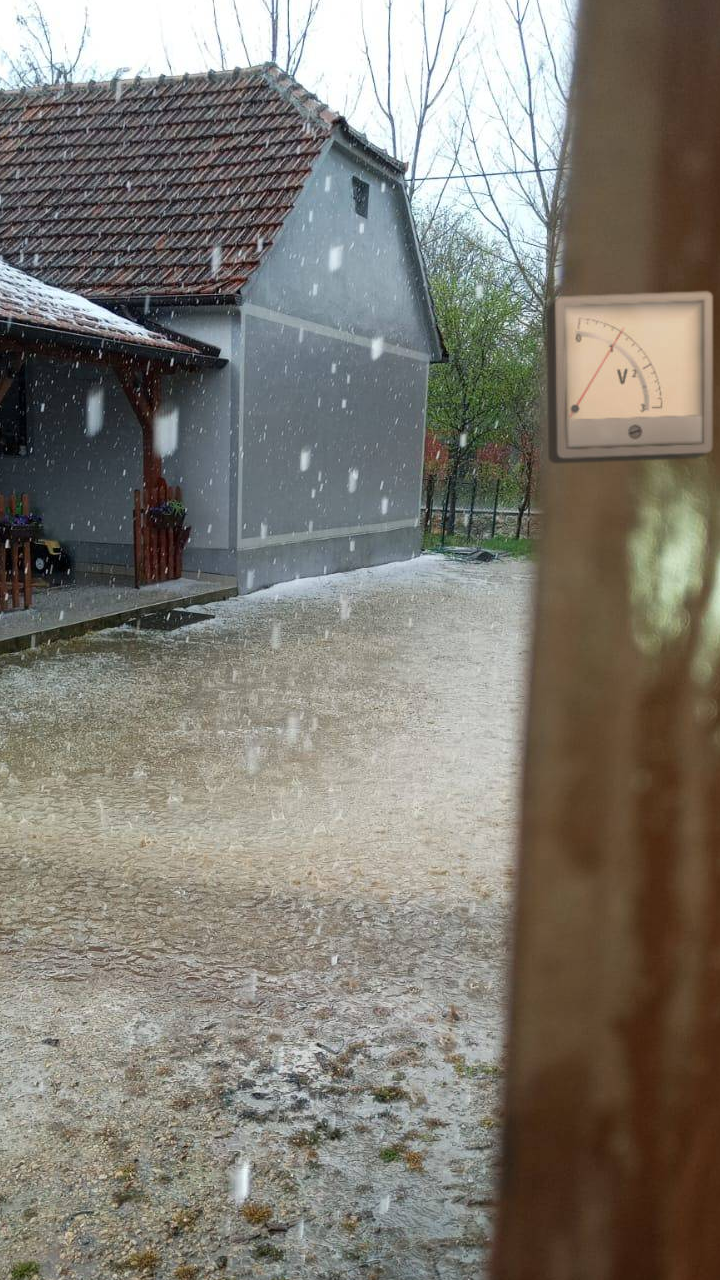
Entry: 1,V
